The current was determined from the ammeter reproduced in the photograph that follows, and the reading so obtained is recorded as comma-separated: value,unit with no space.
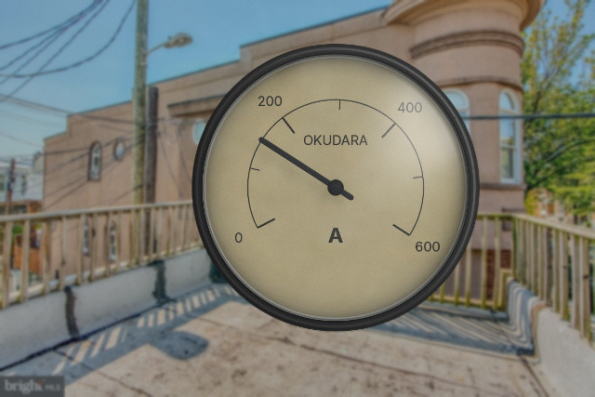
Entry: 150,A
